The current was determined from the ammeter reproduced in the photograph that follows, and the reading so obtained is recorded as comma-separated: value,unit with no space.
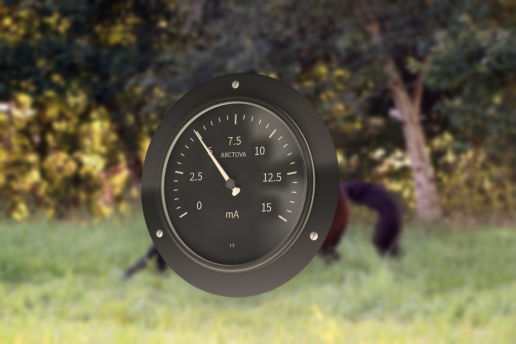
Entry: 5,mA
